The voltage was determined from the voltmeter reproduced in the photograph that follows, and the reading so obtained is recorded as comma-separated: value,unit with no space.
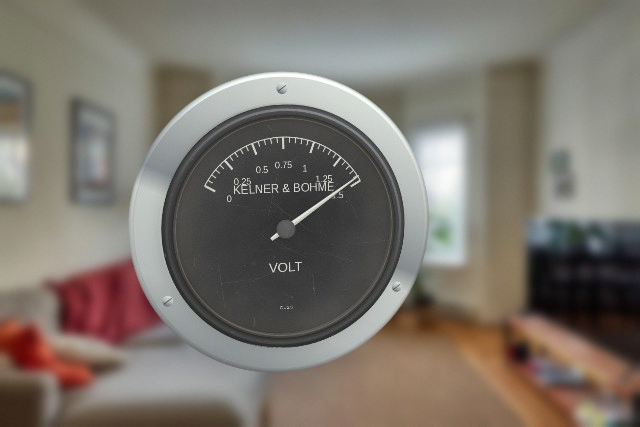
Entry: 1.45,V
